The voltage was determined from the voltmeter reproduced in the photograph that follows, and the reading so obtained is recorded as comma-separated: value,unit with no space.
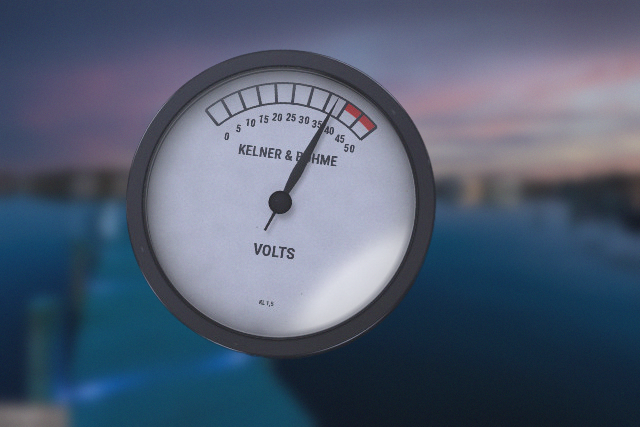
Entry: 37.5,V
